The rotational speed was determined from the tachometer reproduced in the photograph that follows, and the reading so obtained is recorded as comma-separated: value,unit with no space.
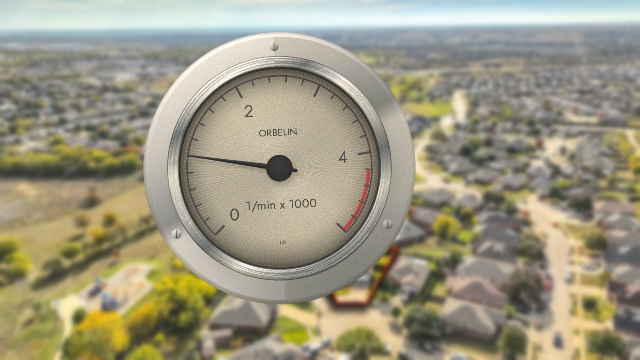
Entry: 1000,rpm
